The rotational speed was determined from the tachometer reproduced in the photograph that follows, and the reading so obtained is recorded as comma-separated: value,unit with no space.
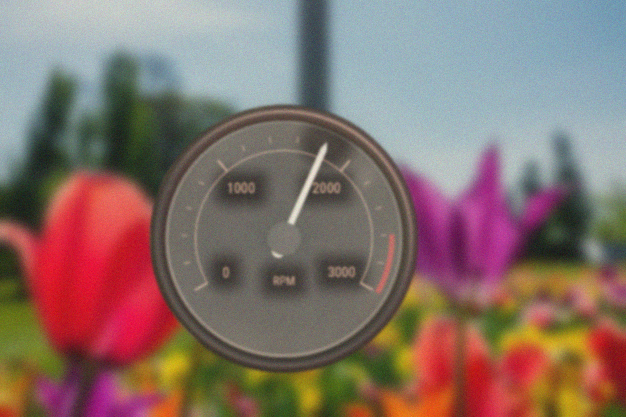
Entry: 1800,rpm
